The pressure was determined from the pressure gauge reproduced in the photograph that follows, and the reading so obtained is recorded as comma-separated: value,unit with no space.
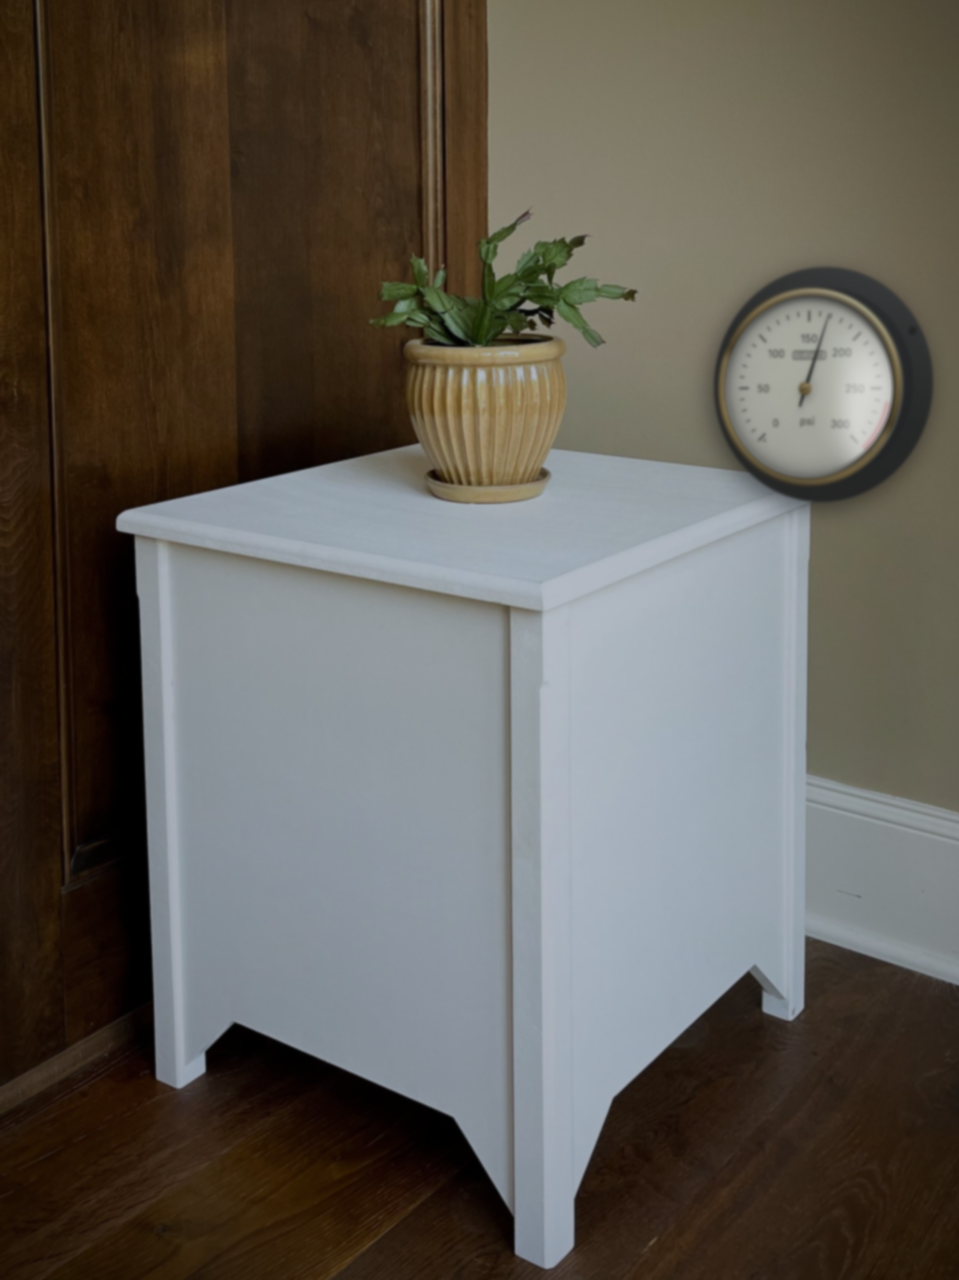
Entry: 170,psi
